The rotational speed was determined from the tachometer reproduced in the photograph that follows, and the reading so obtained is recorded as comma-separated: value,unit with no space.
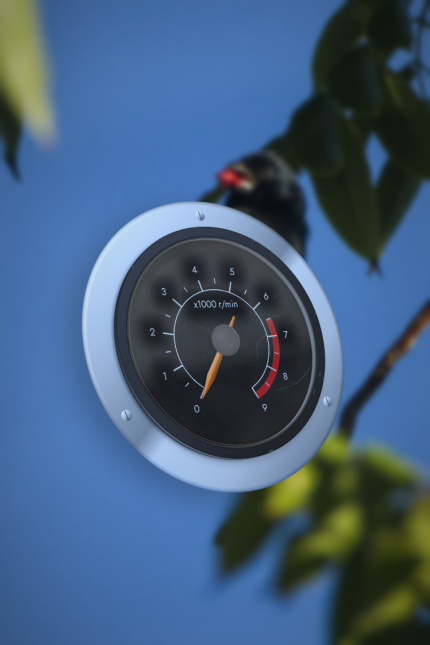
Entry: 0,rpm
